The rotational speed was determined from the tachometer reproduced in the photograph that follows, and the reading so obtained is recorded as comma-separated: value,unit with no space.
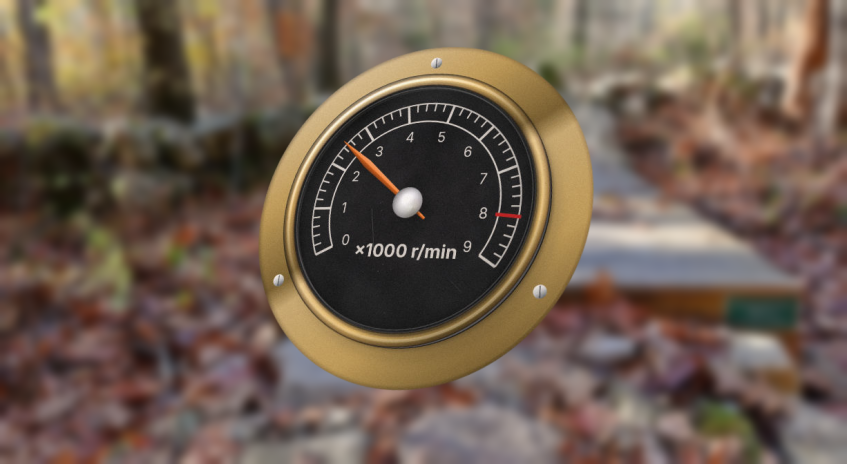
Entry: 2500,rpm
